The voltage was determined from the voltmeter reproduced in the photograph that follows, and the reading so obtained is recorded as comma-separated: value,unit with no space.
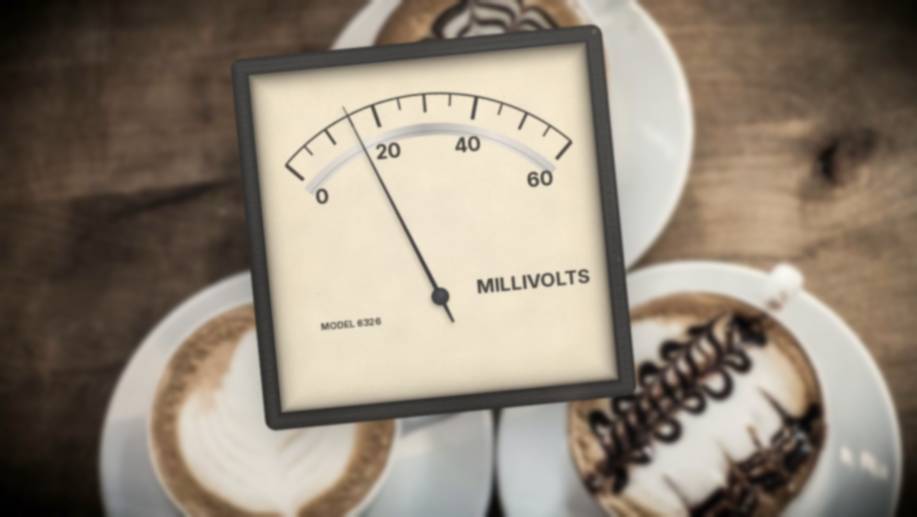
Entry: 15,mV
